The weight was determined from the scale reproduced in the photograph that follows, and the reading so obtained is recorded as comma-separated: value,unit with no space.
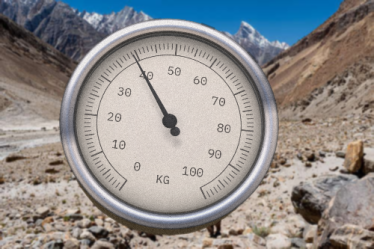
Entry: 39,kg
